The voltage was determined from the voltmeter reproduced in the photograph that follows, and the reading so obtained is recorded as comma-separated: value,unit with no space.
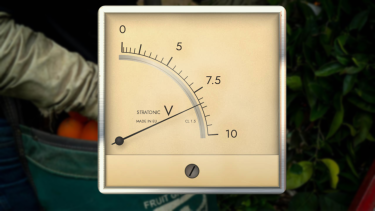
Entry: 8.25,V
